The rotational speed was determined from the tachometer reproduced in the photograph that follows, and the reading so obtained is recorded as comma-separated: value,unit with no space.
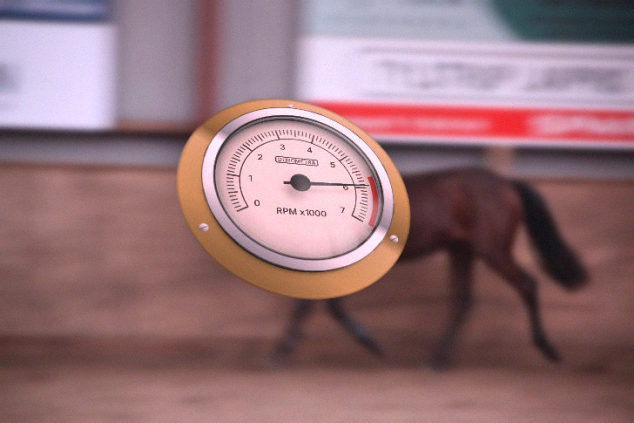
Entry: 6000,rpm
